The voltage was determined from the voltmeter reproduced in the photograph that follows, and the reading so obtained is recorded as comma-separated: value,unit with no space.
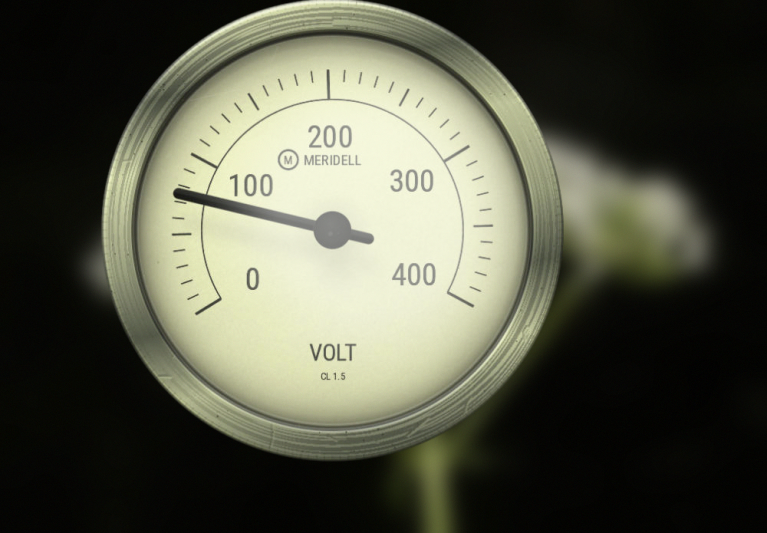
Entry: 75,V
